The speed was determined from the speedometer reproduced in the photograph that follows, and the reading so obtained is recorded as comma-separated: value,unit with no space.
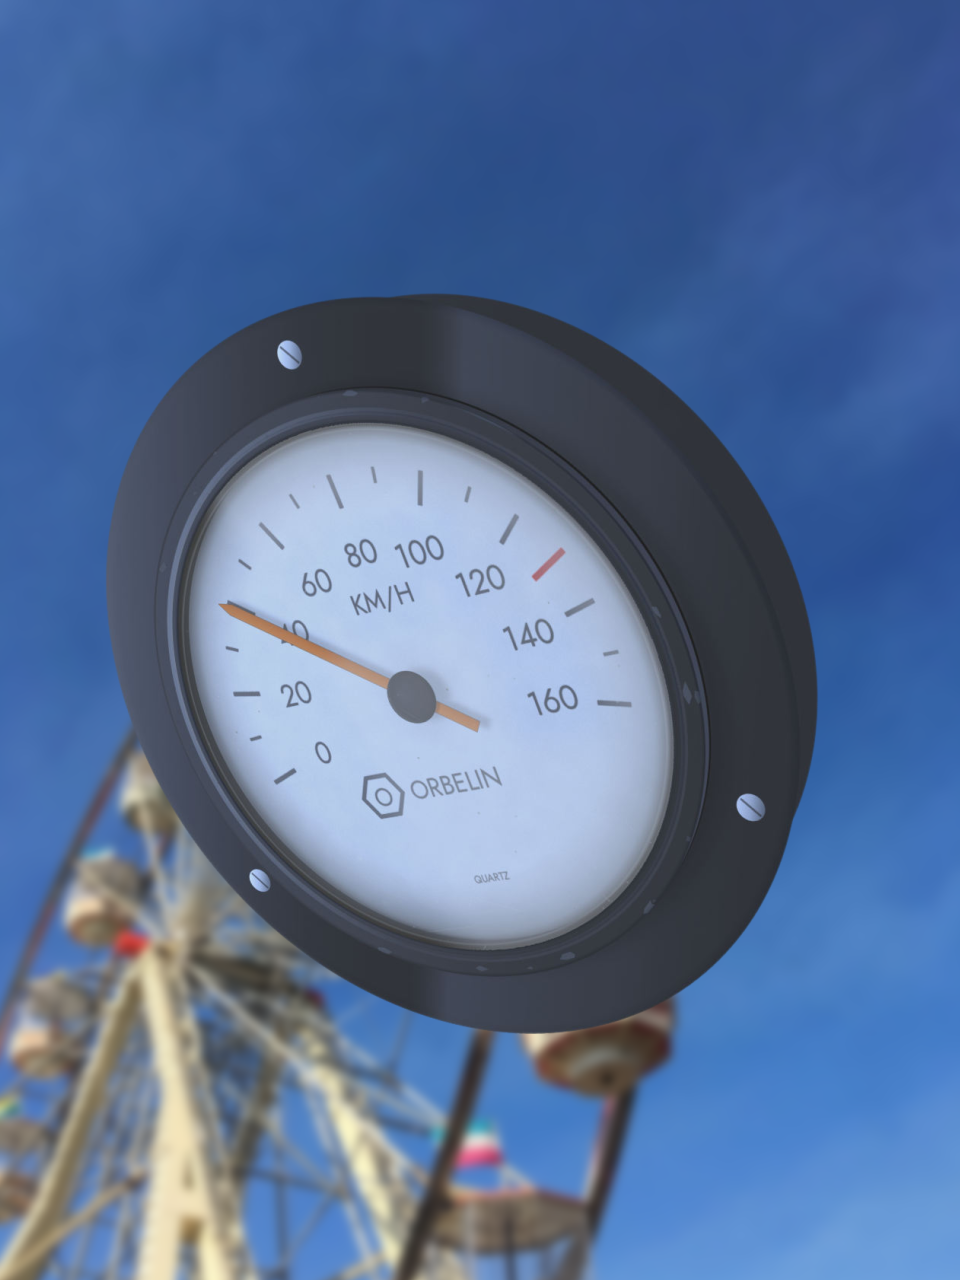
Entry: 40,km/h
